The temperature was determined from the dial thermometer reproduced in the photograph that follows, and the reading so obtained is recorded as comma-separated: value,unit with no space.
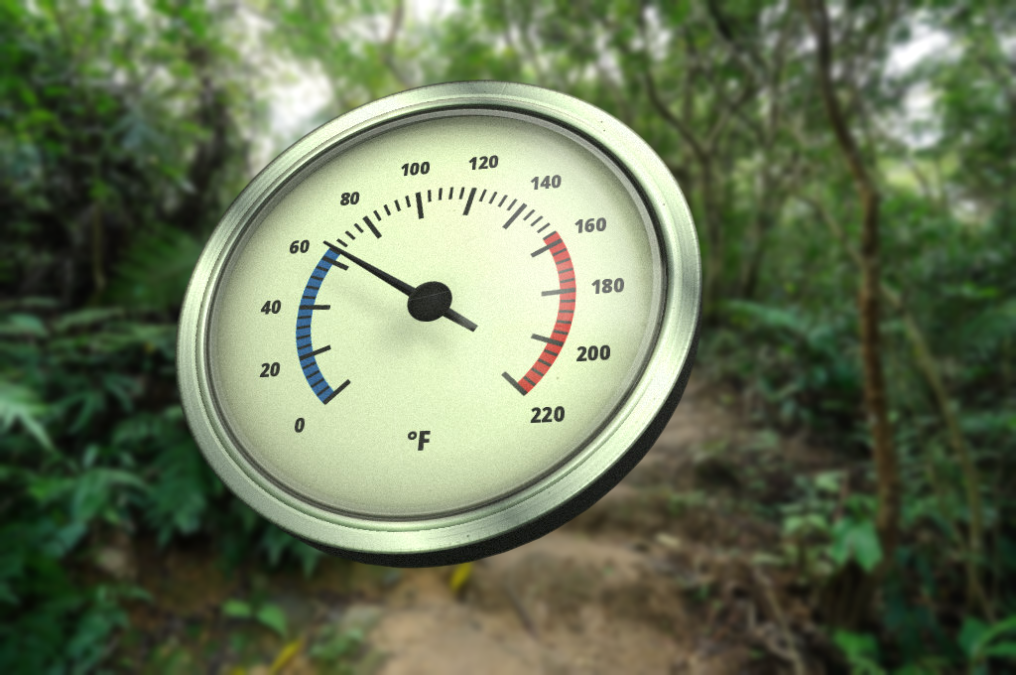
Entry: 64,°F
